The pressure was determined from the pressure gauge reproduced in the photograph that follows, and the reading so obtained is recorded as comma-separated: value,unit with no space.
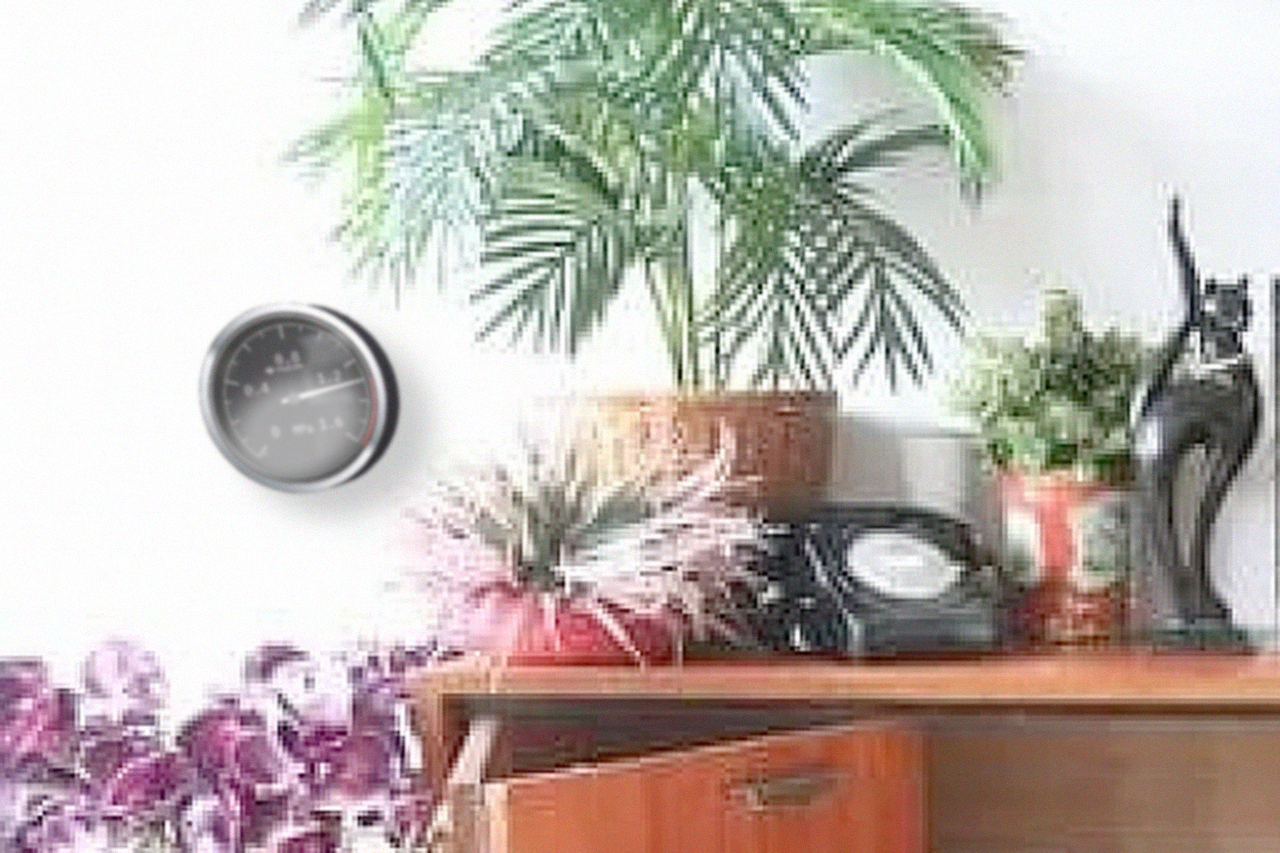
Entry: 1.3,MPa
